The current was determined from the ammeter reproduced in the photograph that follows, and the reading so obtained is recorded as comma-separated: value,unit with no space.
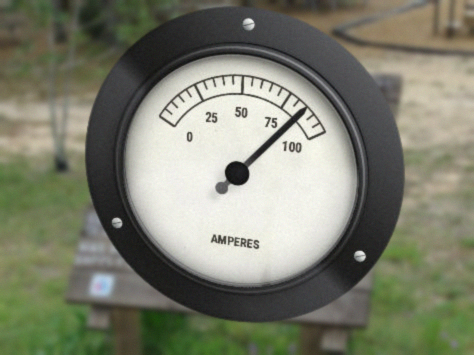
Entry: 85,A
